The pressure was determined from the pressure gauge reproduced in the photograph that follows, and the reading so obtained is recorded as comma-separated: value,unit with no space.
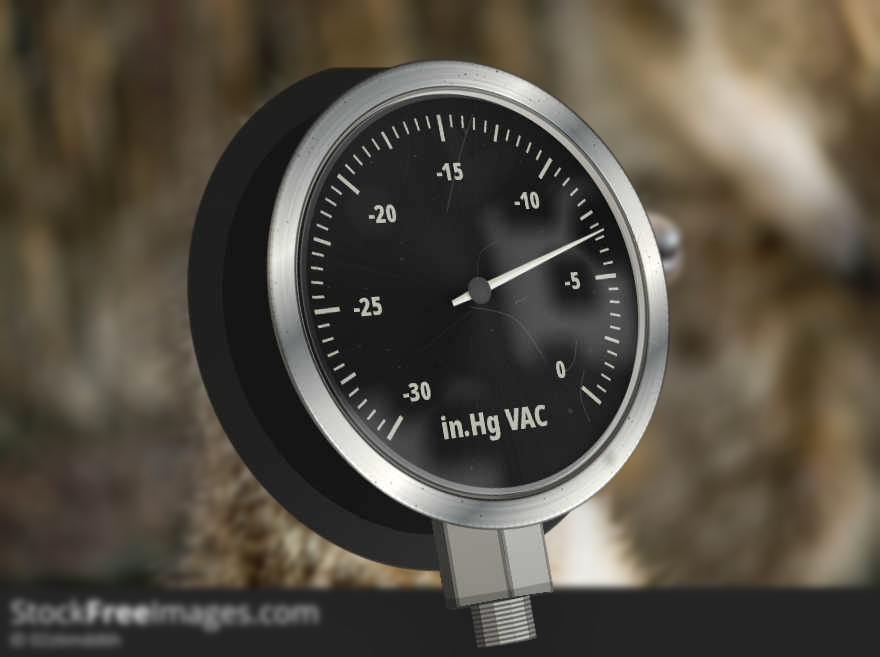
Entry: -6.75,inHg
